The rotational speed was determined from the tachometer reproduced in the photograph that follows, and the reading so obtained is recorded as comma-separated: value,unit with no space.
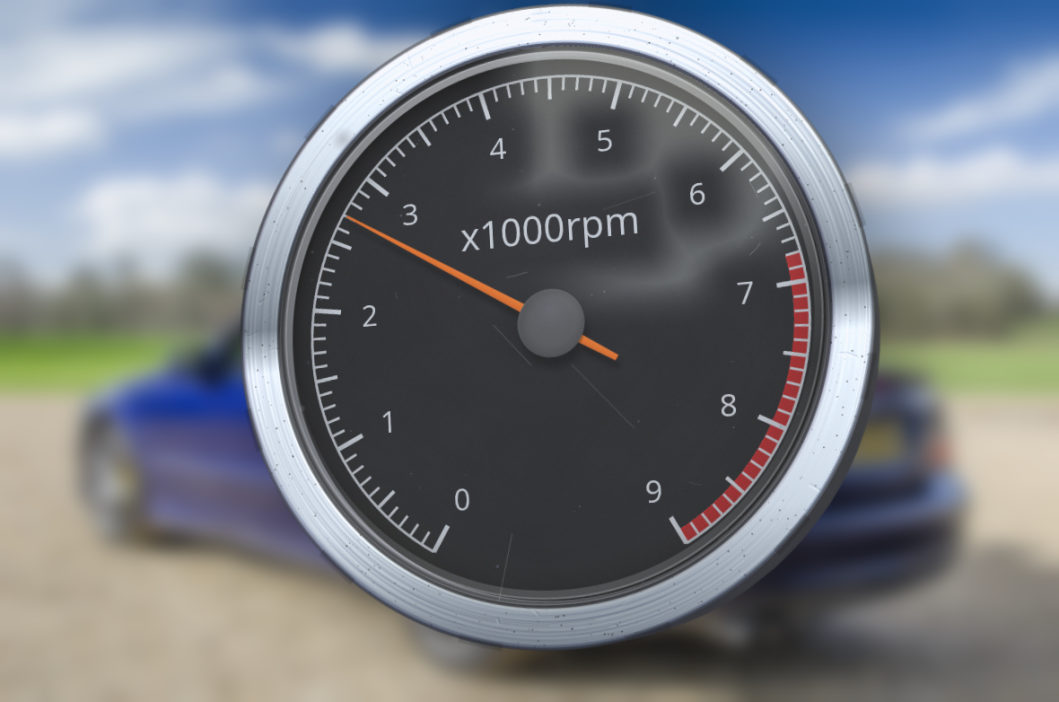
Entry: 2700,rpm
